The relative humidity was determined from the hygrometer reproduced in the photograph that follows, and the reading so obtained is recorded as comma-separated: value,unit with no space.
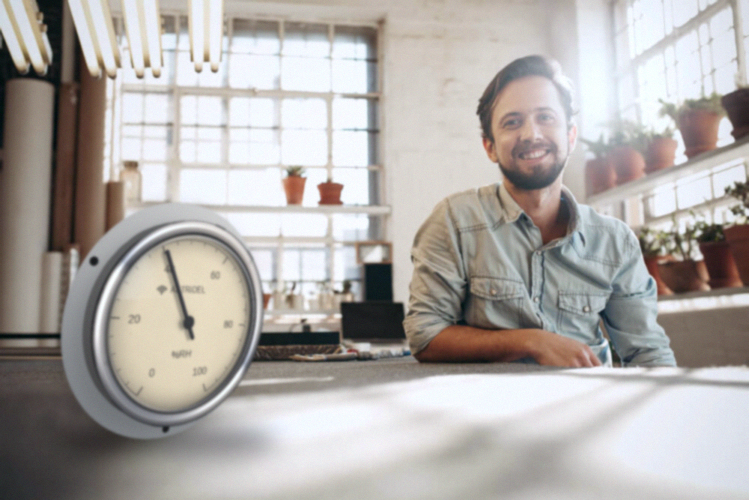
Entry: 40,%
